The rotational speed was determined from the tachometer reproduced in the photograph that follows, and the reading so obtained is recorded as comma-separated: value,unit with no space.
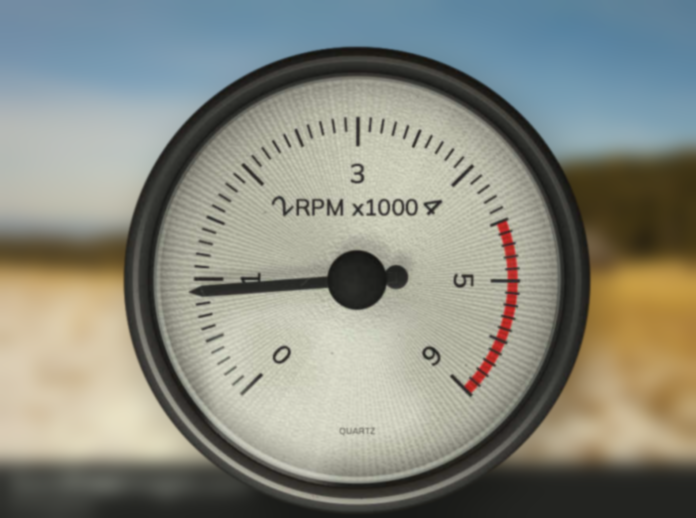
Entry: 900,rpm
